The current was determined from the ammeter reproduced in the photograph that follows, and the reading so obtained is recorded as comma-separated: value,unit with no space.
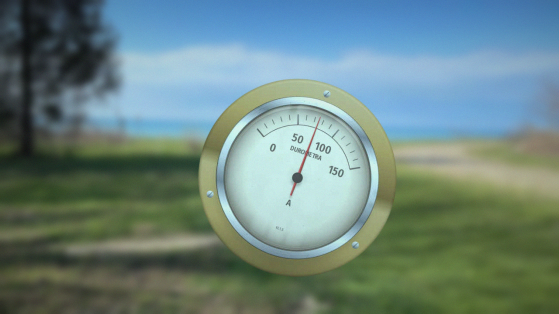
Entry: 75,A
